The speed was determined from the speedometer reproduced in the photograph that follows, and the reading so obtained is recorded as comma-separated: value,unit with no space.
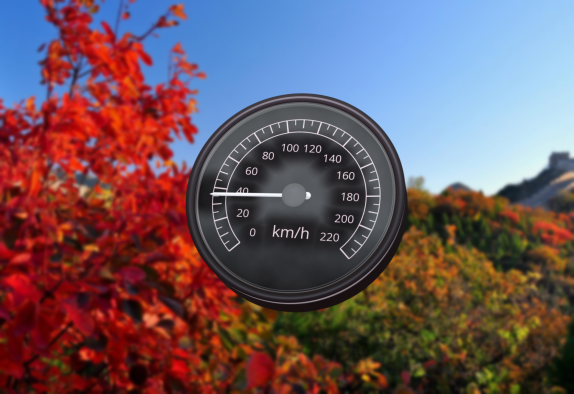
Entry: 35,km/h
